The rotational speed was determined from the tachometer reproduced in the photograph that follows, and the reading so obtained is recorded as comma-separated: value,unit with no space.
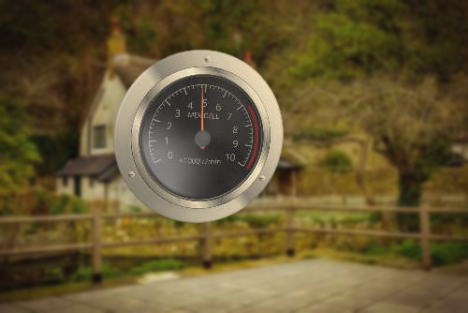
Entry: 4800,rpm
